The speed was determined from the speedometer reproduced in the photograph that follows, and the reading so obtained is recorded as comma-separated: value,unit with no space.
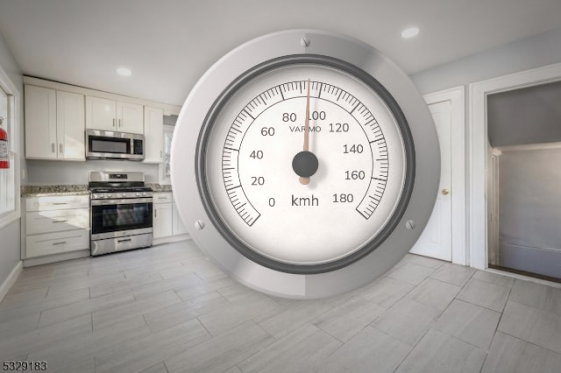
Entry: 94,km/h
